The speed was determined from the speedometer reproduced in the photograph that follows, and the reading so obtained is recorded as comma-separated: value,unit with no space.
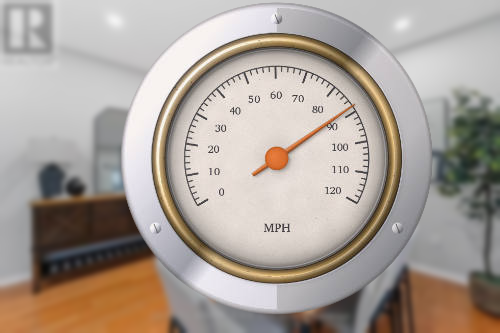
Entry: 88,mph
